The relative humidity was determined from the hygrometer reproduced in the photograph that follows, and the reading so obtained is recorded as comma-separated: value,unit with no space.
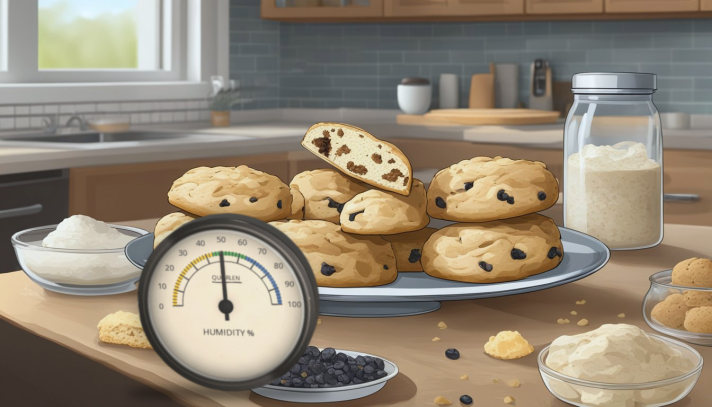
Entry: 50,%
